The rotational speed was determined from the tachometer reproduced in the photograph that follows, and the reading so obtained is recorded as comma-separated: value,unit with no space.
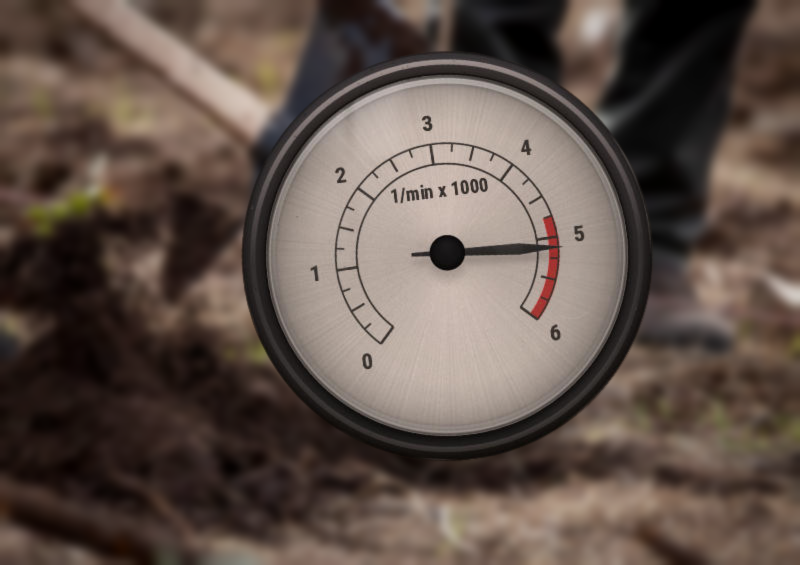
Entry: 5125,rpm
